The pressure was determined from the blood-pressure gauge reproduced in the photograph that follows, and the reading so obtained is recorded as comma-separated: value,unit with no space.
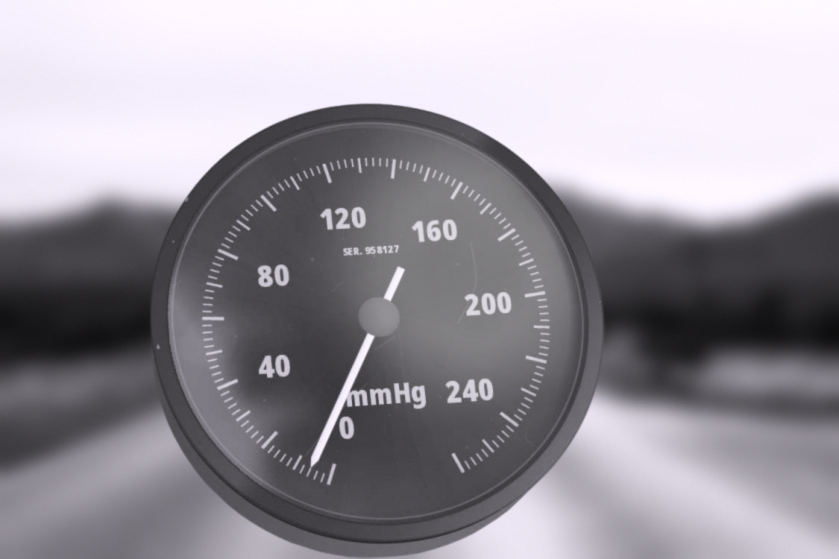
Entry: 6,mmHg
